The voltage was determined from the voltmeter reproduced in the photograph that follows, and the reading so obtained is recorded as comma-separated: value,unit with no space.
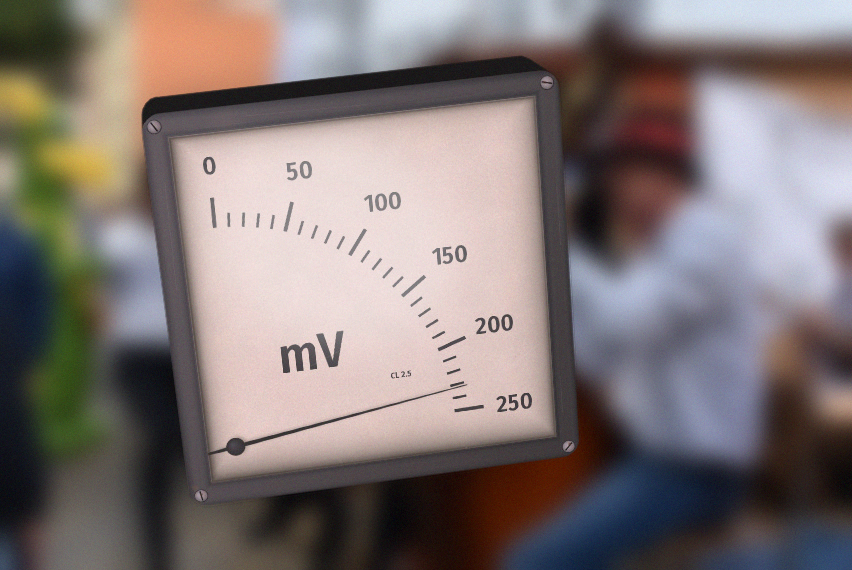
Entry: 230,mV
